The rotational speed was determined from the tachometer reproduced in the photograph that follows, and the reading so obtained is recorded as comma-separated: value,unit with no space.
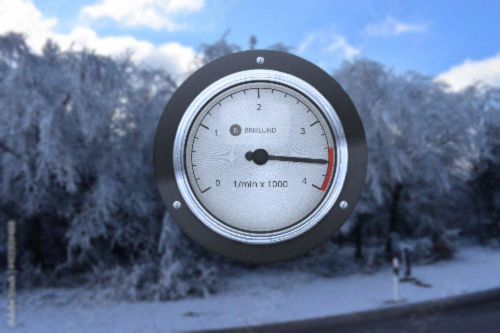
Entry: 3600,rpm
